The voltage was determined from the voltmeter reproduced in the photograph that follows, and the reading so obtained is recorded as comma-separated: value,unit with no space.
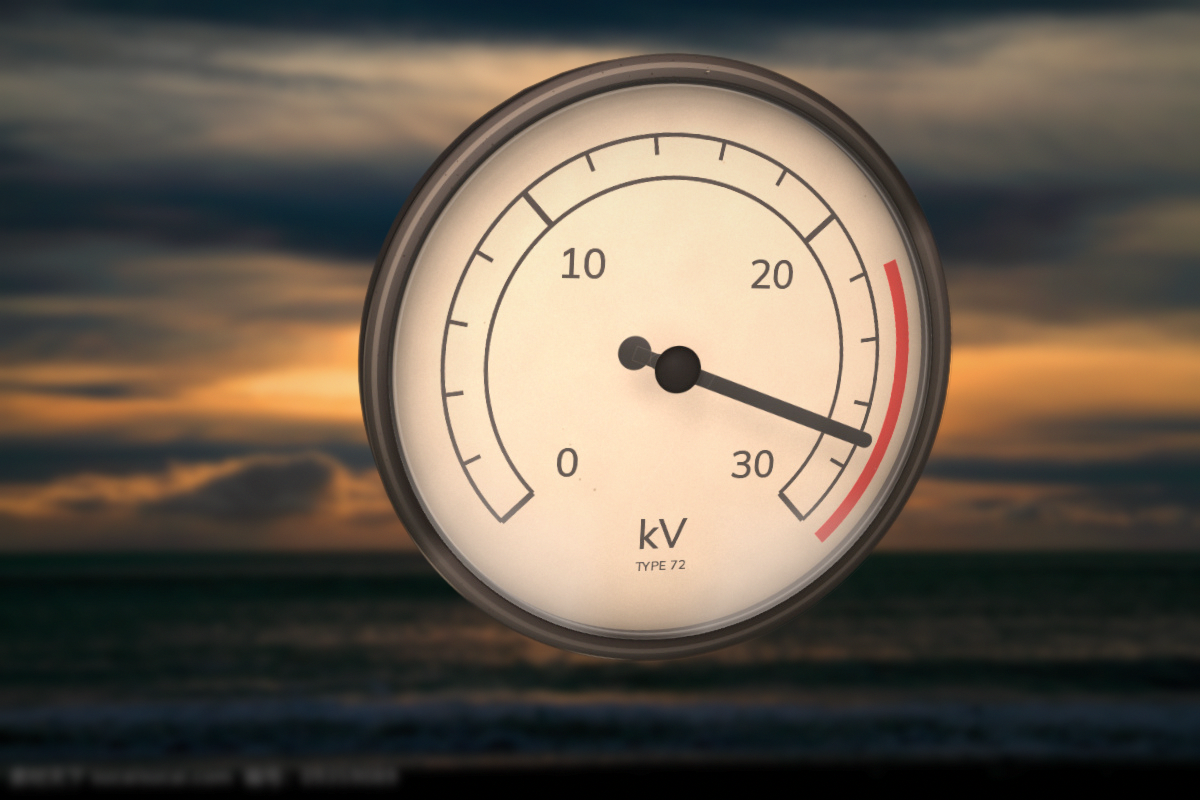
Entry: 27,kV
